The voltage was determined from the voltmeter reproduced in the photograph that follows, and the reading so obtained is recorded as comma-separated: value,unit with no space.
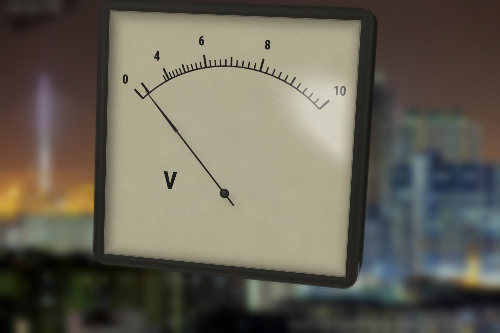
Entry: 2,V
